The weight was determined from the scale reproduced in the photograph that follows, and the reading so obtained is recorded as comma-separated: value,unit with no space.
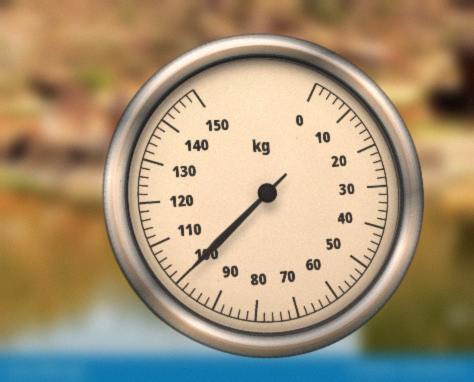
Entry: 100,kg
